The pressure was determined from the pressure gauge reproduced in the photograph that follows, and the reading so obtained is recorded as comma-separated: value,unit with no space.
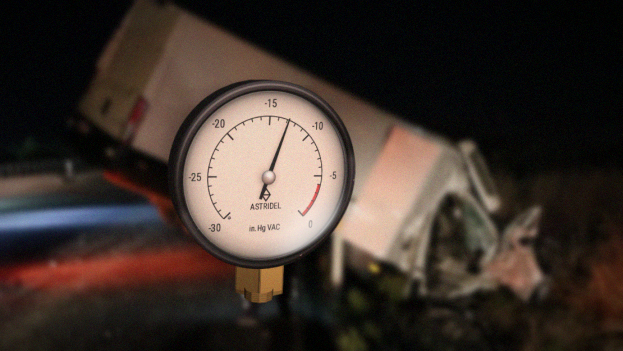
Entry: -13,inHg
